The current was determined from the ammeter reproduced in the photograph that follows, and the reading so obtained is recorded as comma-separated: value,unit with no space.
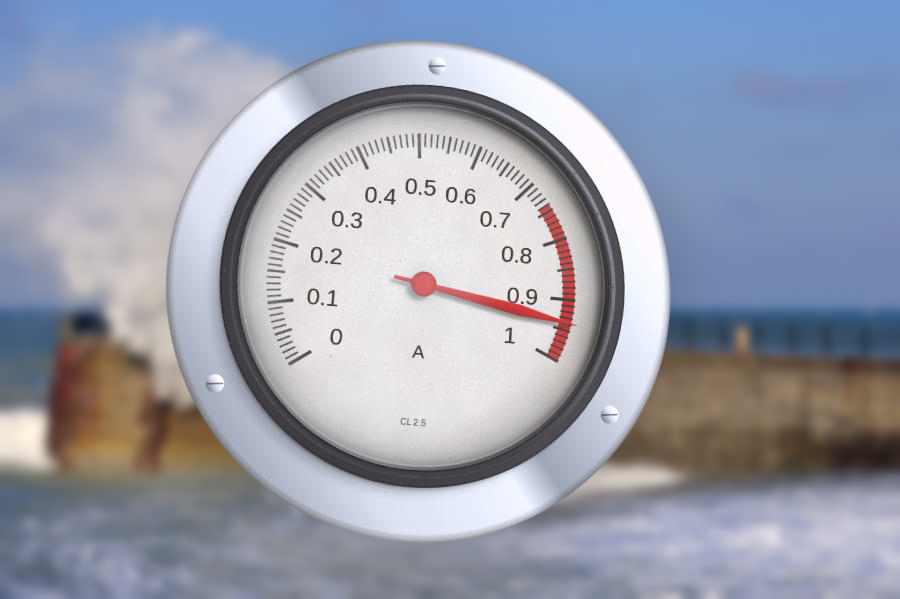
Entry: 0.94,A
